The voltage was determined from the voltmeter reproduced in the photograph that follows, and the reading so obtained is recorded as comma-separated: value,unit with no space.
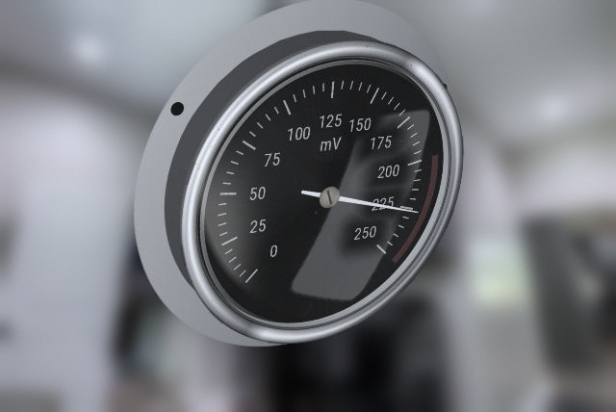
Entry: 225,mV
